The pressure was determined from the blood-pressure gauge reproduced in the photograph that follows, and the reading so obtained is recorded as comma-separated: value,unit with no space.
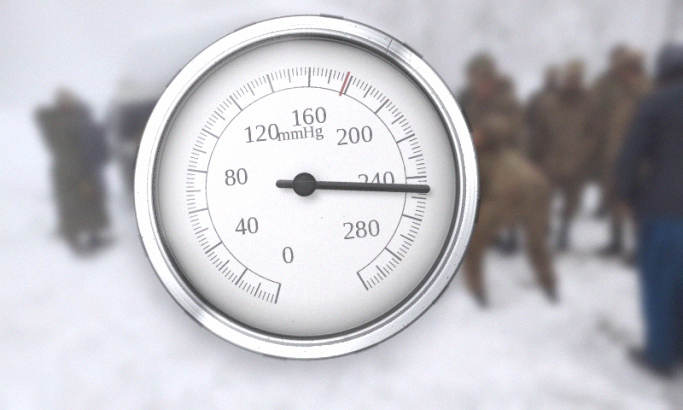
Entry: 246,mmHg
